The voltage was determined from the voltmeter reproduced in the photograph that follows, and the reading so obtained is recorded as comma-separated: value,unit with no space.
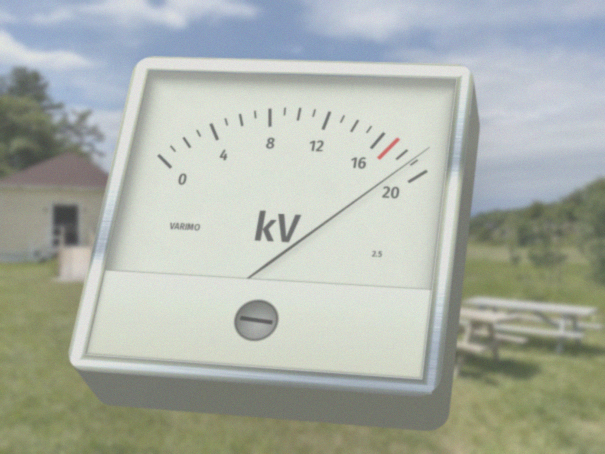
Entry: 19,kV
